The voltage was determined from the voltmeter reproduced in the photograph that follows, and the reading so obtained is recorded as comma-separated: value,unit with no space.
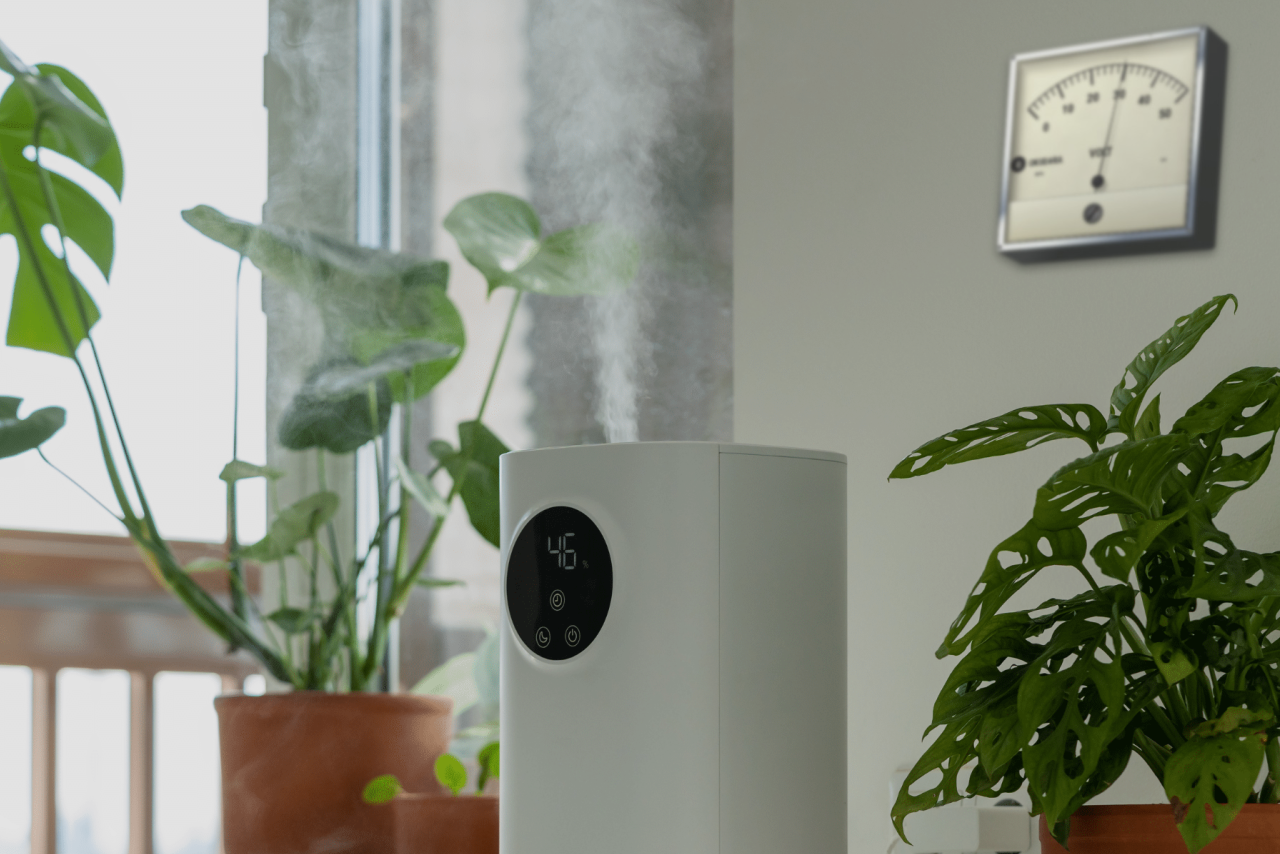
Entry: 30,V
